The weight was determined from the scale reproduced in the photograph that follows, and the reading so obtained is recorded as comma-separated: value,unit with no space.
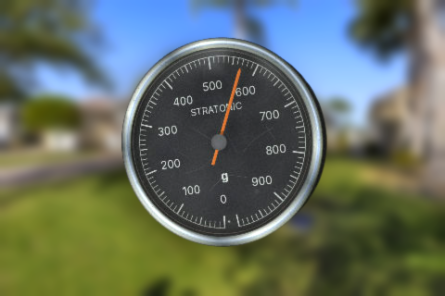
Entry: 570,g
